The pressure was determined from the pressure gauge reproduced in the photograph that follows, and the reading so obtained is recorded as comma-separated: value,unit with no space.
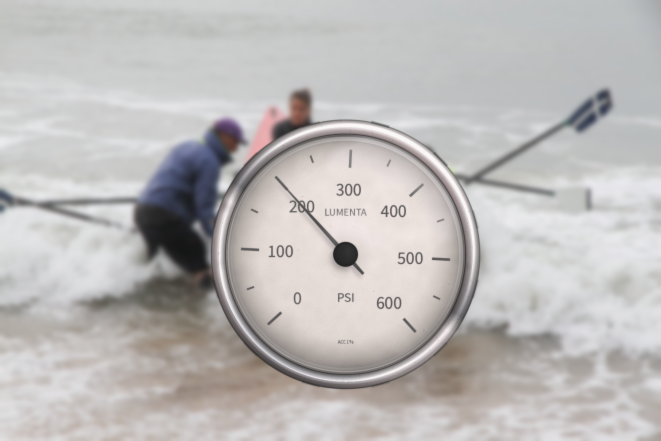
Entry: 200,psi
